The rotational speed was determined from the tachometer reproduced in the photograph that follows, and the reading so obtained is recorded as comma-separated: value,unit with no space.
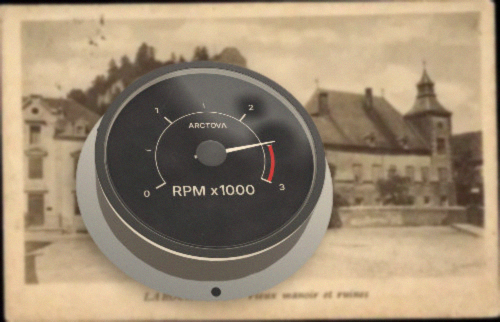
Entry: 2500,rpm
